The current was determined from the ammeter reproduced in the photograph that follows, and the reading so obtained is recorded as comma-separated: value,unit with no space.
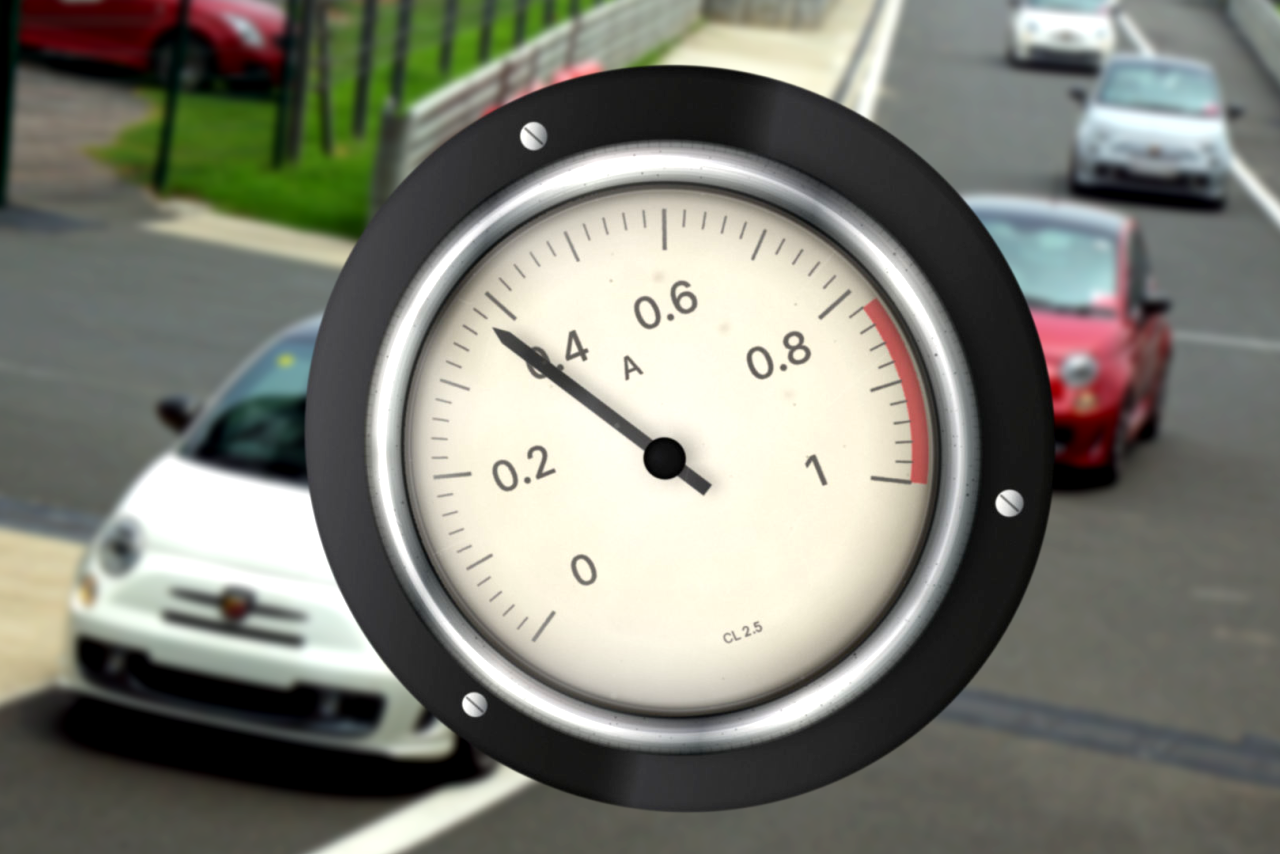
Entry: 0.38,A
